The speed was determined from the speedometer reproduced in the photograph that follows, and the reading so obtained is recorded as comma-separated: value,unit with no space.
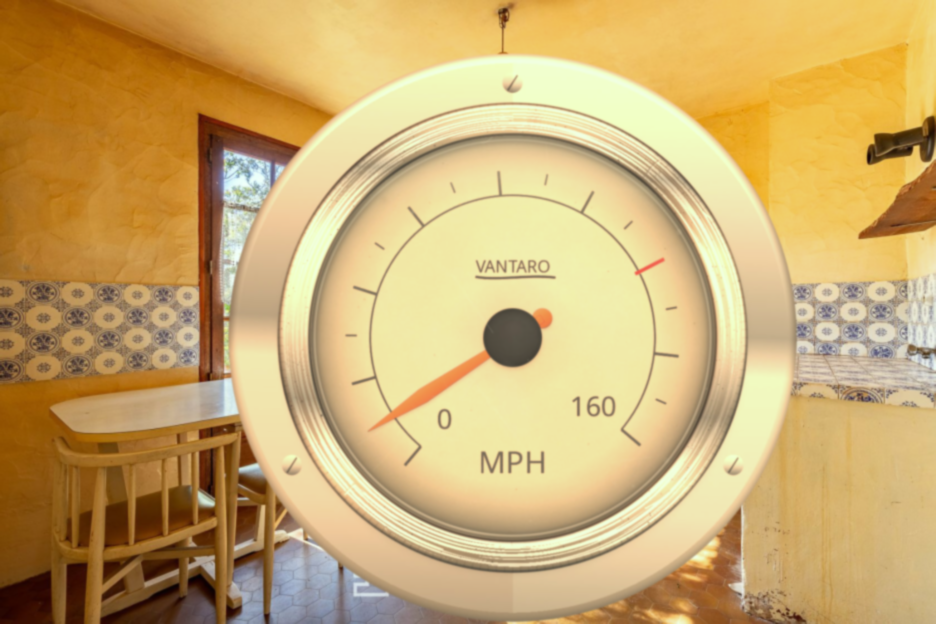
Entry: 10,mph
